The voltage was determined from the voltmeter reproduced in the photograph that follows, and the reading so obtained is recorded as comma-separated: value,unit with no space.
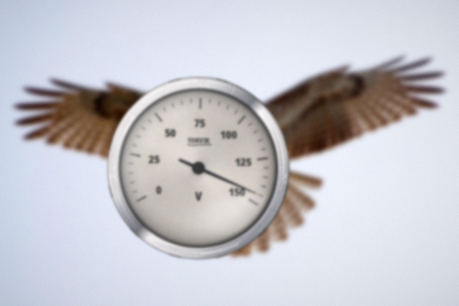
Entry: 145,V
